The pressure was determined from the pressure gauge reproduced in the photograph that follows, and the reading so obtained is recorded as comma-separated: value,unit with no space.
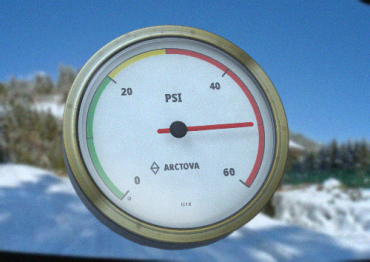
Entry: 50,psi
